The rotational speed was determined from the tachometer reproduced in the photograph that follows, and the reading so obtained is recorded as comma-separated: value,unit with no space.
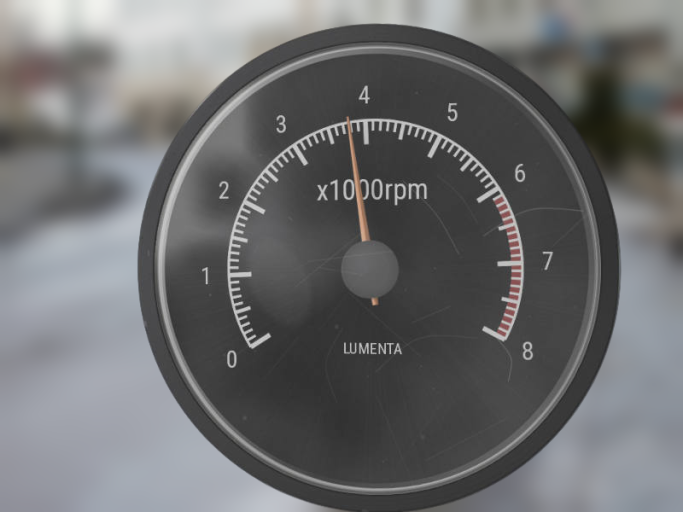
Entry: 3800,rpm
